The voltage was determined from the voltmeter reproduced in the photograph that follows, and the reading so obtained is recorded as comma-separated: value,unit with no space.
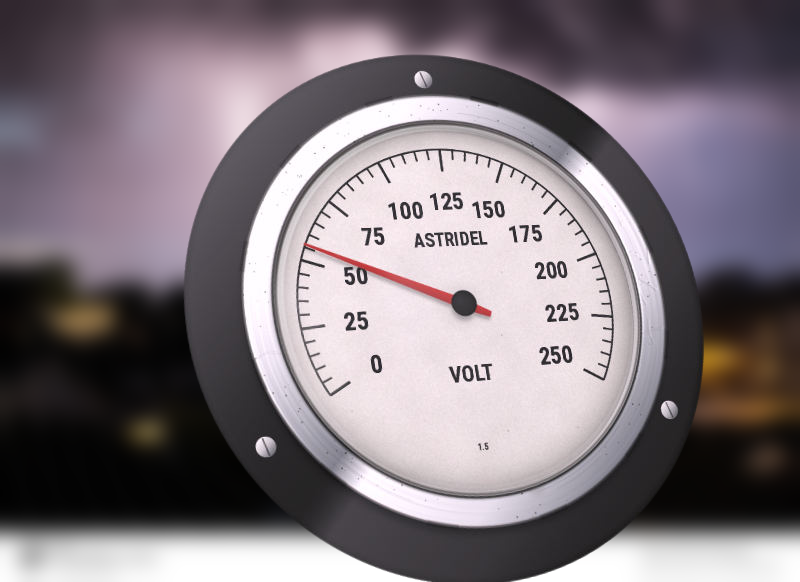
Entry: 55,V
